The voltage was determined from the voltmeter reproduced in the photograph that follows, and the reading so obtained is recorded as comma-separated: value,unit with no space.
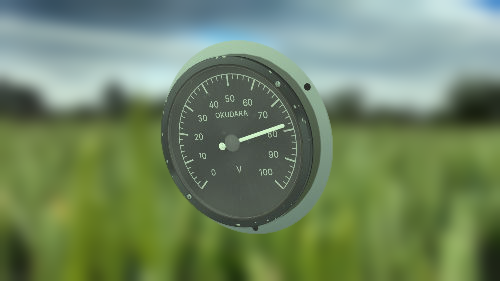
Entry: 78,V
